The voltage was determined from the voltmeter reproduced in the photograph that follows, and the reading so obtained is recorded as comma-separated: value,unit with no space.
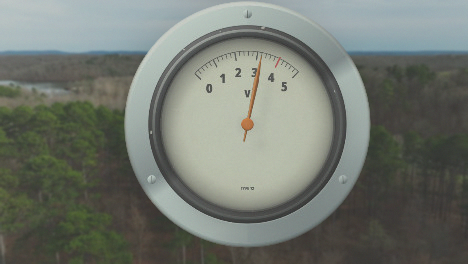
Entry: 3.2,V
